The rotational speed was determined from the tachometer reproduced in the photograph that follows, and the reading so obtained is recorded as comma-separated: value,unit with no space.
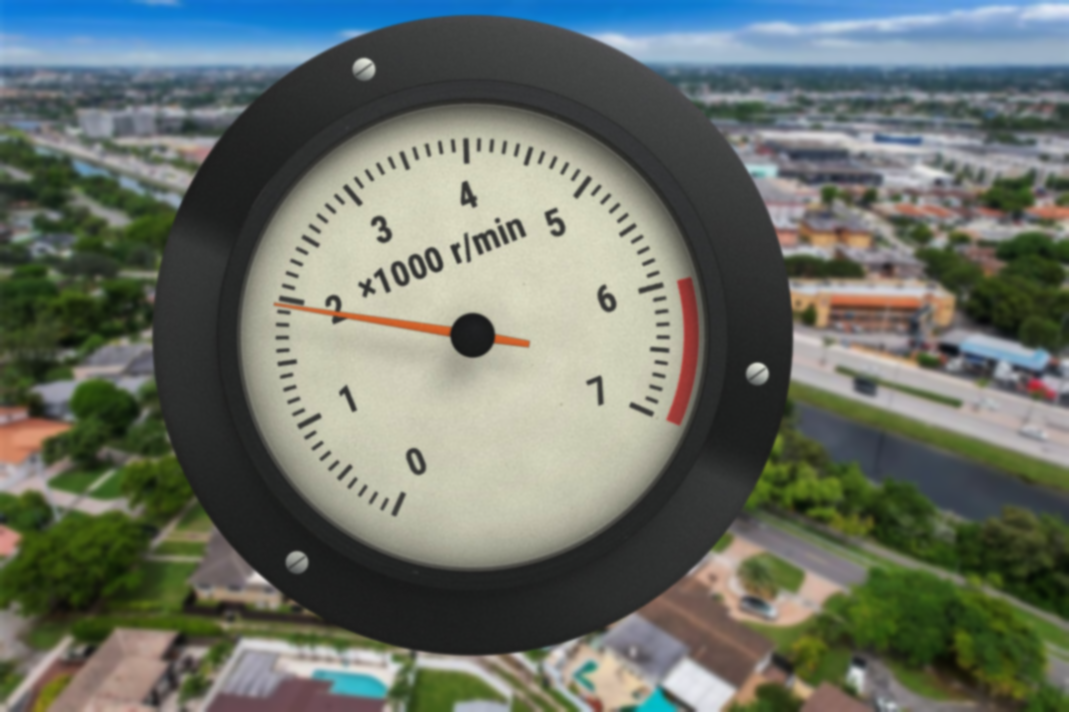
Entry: 1950,rpm
